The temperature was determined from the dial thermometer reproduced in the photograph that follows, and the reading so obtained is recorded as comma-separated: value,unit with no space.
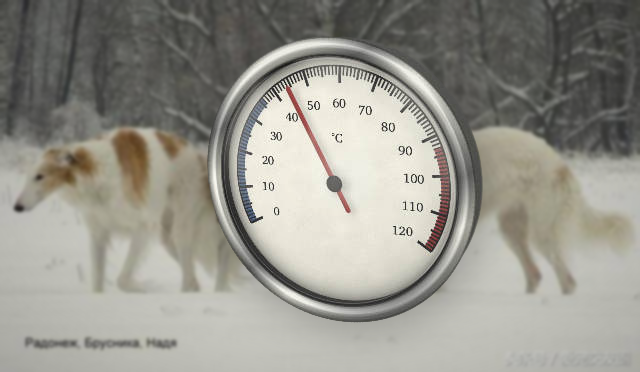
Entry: 45,°C
